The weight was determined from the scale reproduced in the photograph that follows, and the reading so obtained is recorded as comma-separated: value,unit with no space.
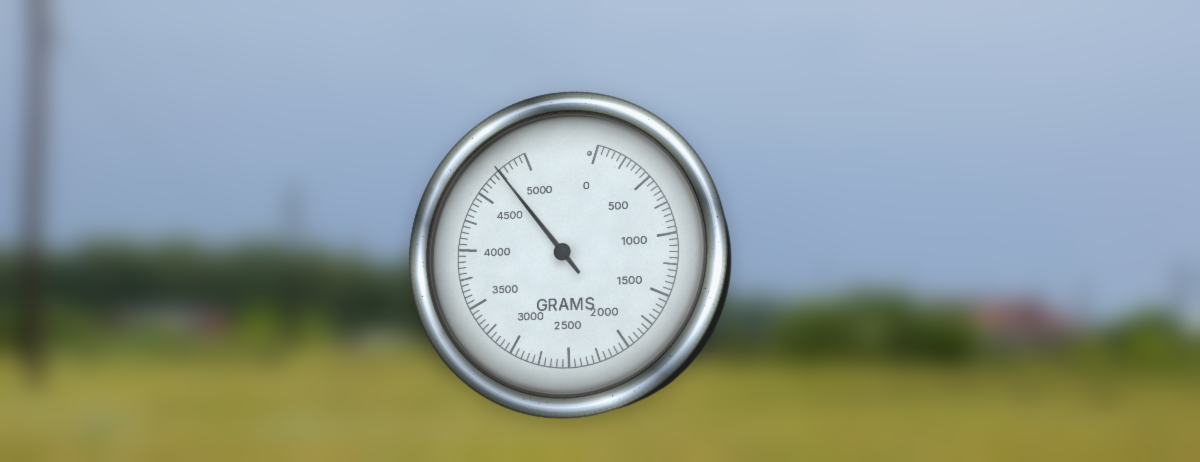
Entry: 4750,g
